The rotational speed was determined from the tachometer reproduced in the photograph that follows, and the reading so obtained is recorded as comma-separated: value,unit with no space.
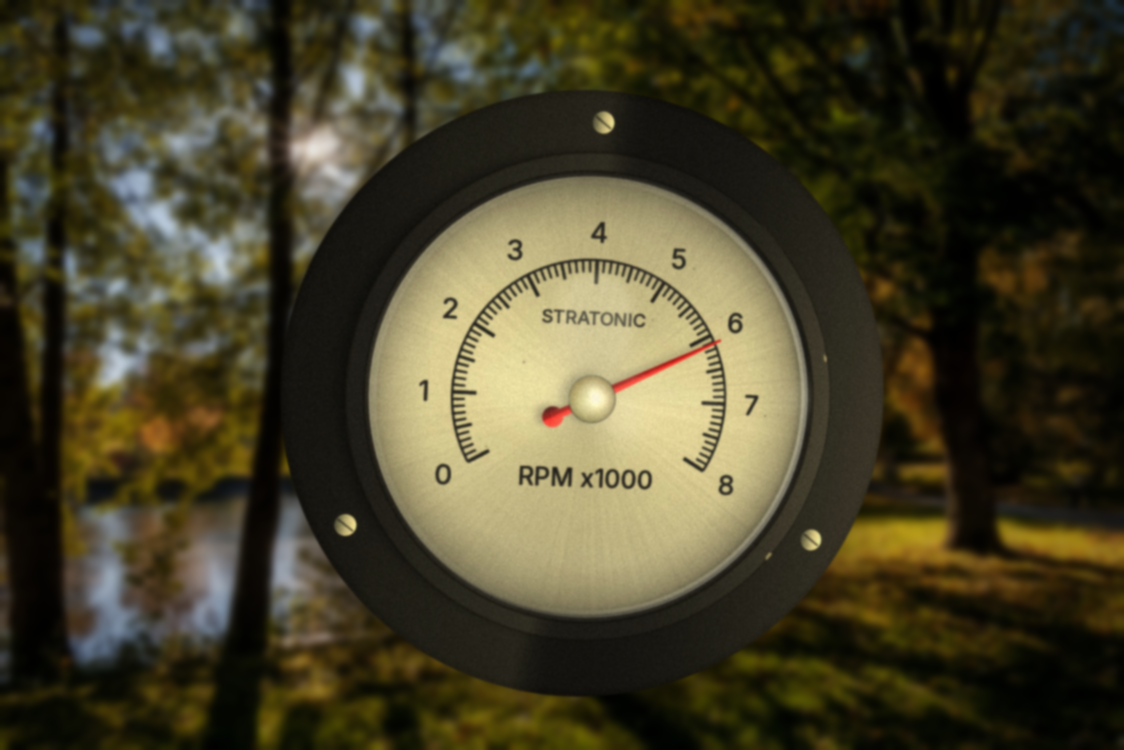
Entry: 6100,rpm
